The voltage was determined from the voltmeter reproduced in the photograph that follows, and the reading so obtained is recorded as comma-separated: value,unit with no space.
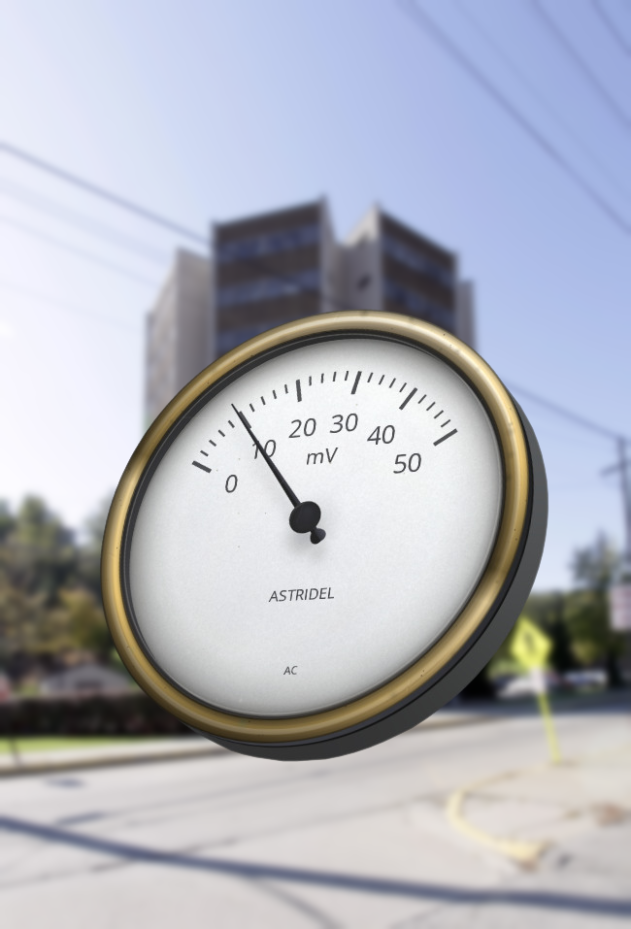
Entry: 10,mV
